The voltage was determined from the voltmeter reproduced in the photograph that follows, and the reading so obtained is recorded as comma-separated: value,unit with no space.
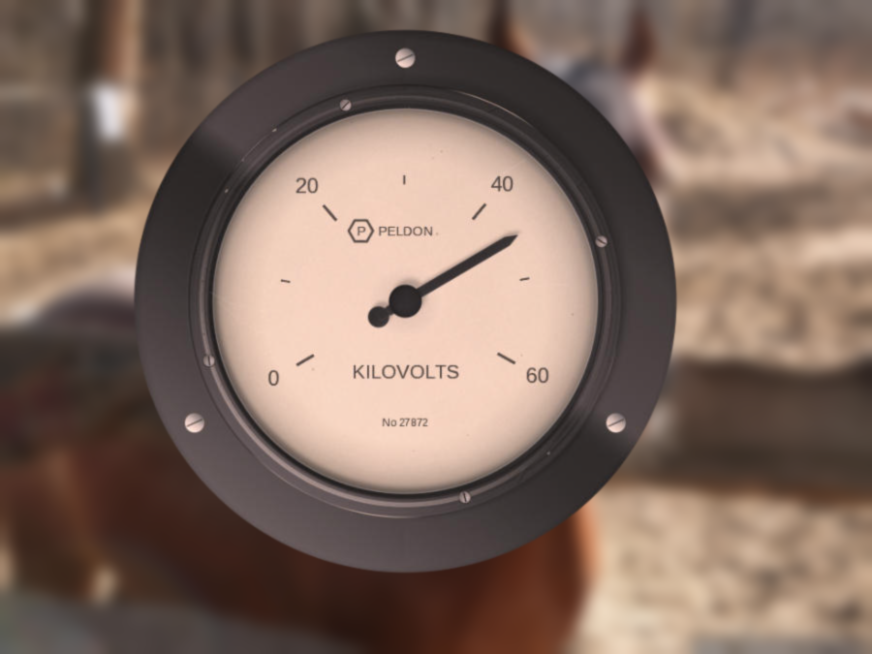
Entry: 45,kV
